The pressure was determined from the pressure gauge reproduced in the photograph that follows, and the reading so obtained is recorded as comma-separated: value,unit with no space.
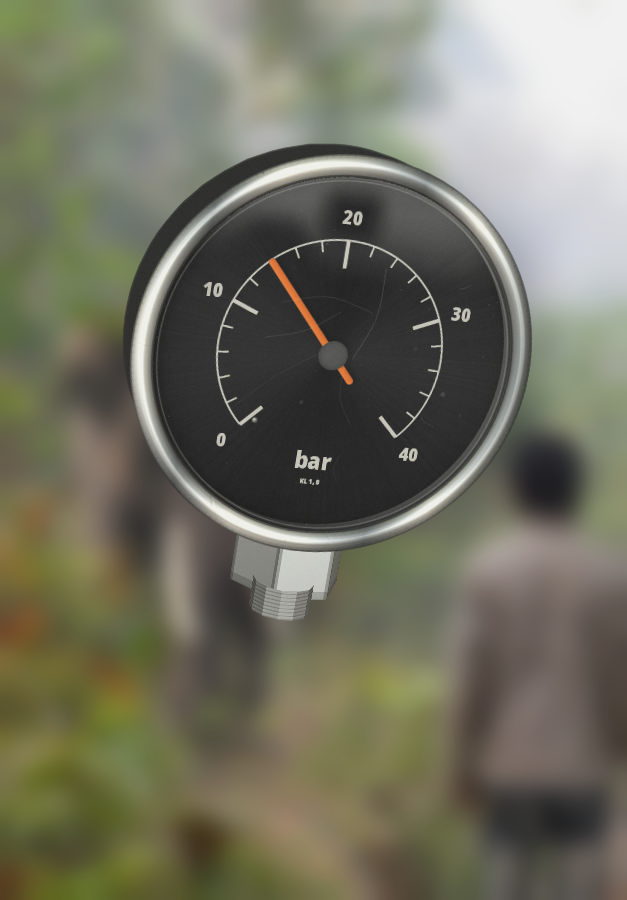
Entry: 14,bar
